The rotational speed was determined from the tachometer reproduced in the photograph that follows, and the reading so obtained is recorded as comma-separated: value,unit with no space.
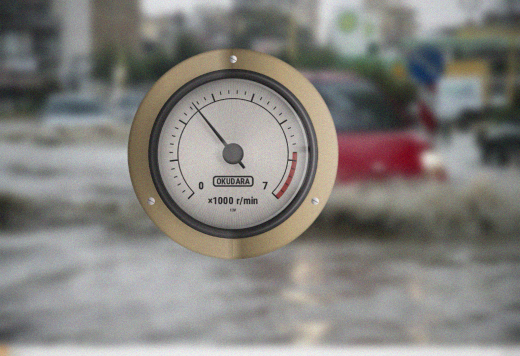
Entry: 2500,rpm
